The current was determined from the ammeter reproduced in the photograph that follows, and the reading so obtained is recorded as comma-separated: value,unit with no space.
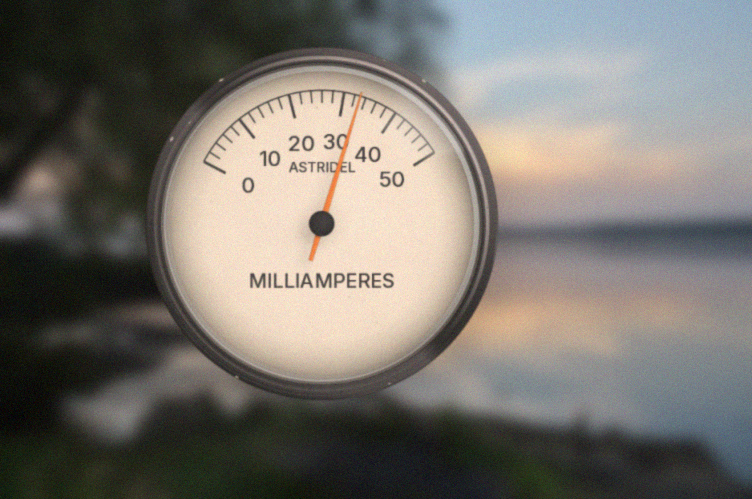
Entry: 33,mA
